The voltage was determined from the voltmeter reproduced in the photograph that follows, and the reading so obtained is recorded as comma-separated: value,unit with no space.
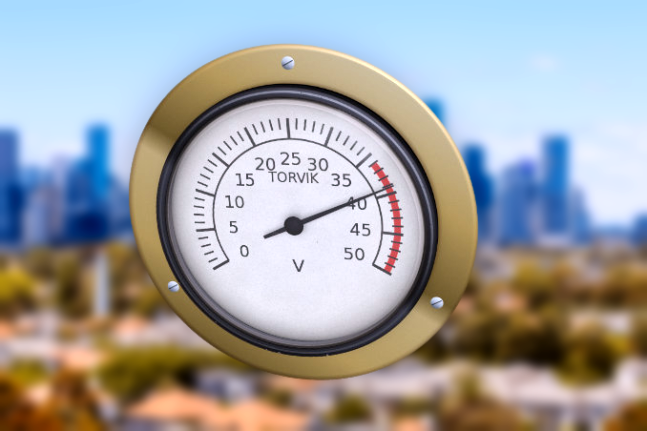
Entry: 39,V
